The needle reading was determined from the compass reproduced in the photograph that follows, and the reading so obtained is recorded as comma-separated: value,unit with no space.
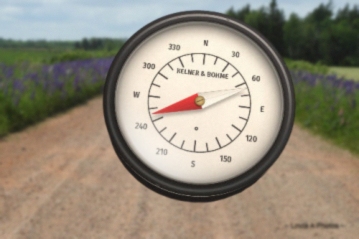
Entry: 247.5,°
